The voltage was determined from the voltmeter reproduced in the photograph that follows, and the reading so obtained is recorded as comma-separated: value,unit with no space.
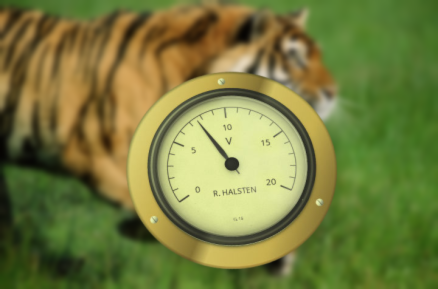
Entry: 7.5,V
